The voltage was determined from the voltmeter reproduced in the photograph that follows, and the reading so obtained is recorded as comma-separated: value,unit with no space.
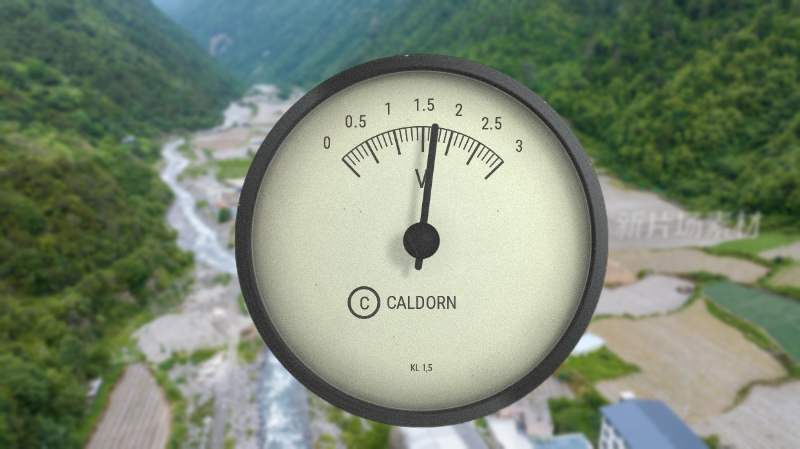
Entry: 1.7,V
